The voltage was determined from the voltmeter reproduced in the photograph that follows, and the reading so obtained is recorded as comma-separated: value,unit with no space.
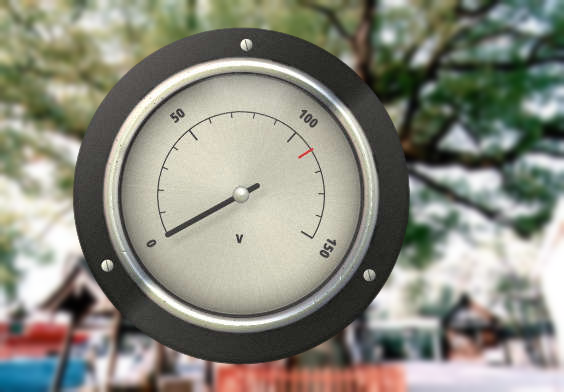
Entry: 0,V
